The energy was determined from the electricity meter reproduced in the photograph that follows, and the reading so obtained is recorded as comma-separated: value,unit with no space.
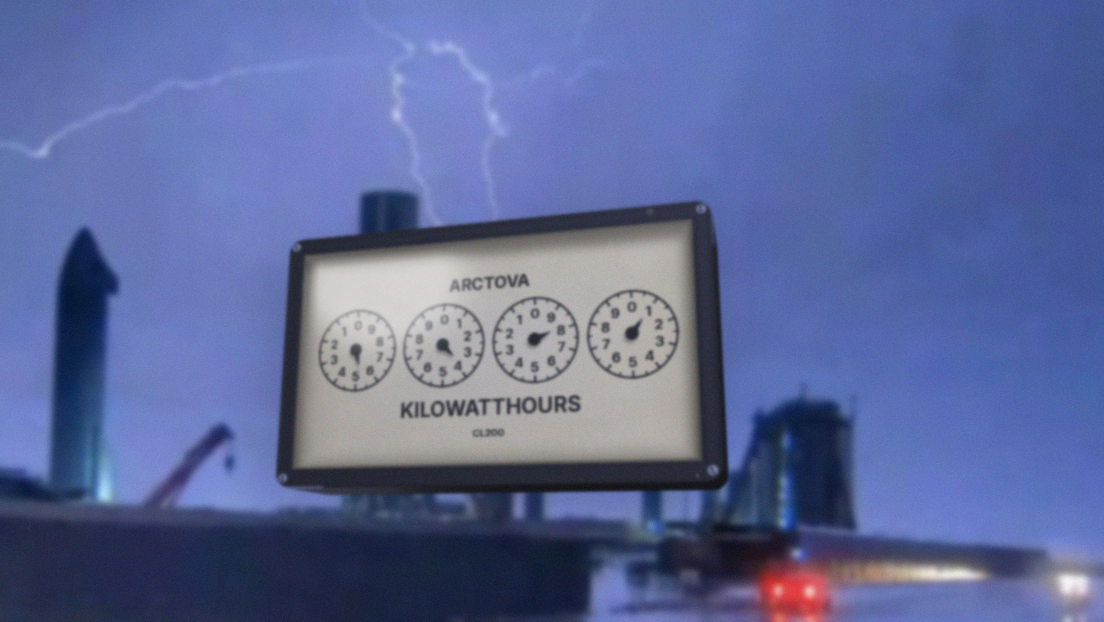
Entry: 5381,kWh
